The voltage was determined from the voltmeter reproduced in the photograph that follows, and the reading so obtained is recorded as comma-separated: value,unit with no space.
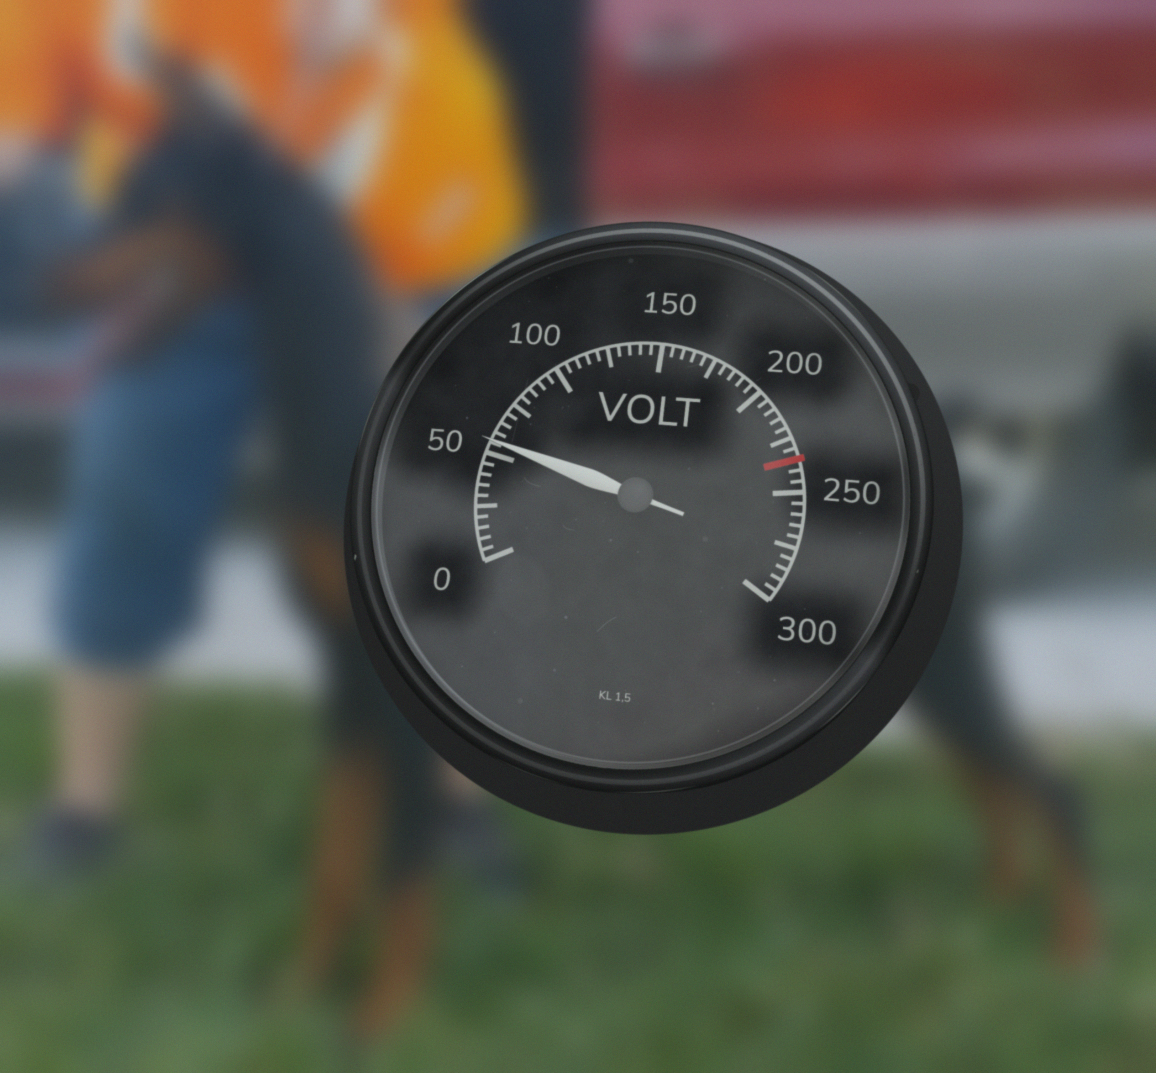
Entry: 55,V
